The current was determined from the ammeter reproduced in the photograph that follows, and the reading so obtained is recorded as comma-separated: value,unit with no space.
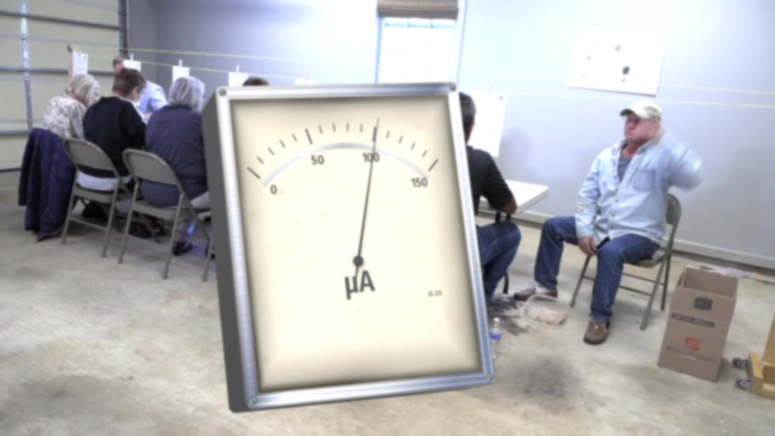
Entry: 100,µA
